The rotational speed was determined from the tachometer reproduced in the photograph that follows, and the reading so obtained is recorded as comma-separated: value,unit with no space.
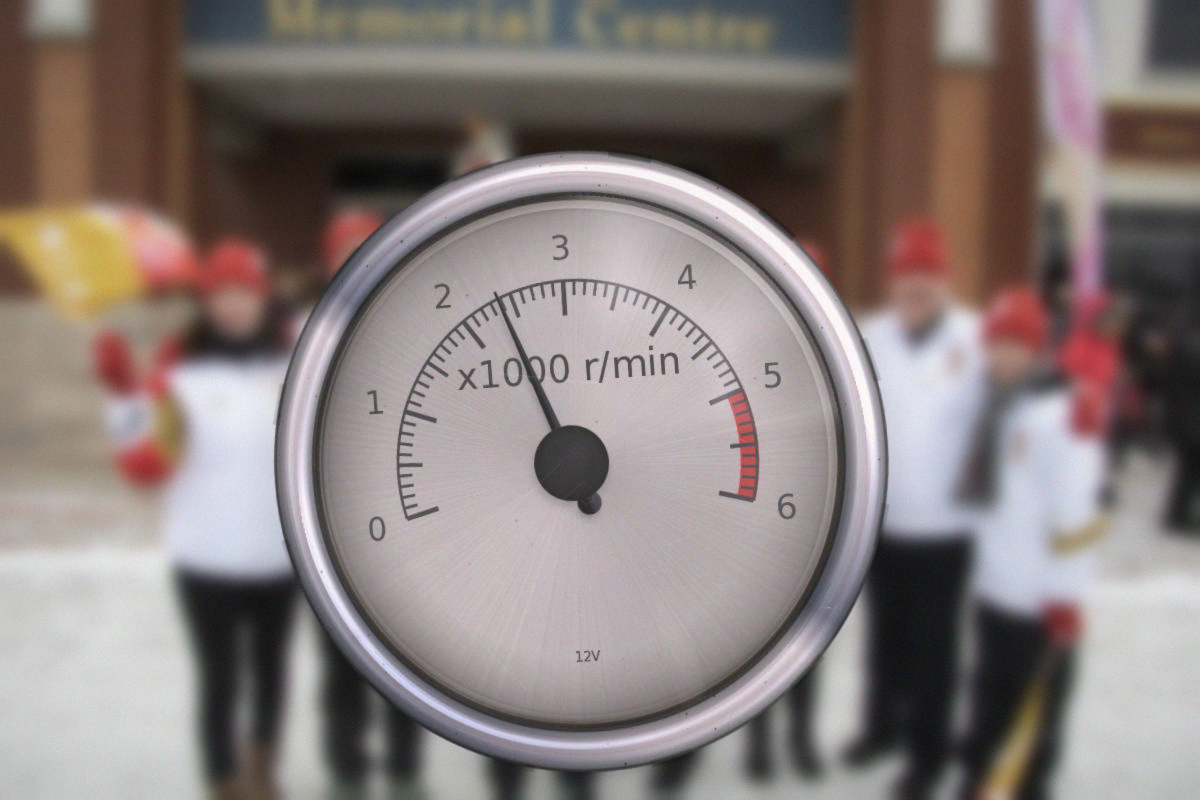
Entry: 2400,rpm
